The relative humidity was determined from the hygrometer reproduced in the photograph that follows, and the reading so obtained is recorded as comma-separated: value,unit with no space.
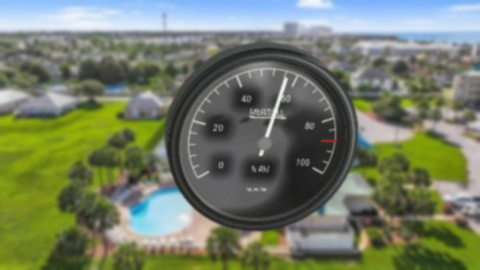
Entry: 56,%
